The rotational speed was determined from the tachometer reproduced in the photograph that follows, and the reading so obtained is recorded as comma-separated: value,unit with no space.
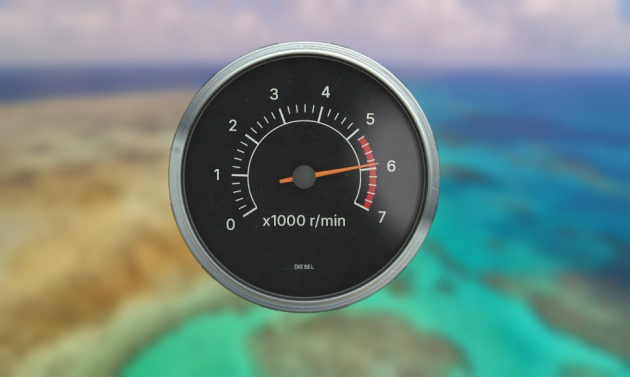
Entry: 5900,rpm
